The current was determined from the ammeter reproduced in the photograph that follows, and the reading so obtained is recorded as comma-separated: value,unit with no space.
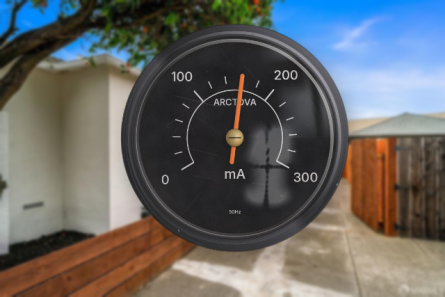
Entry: 160,mA
